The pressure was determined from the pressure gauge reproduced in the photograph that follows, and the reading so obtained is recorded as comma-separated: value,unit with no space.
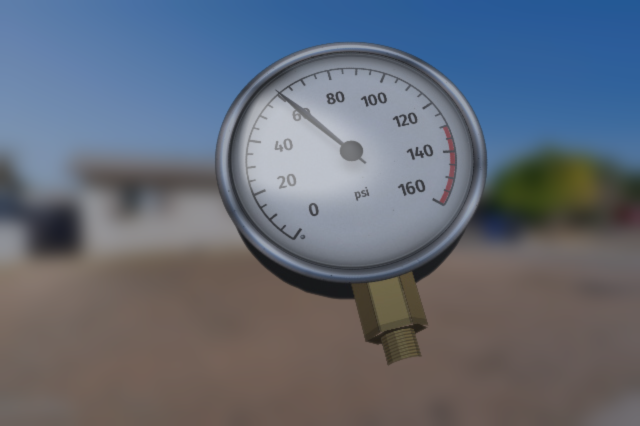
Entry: 60,psi
